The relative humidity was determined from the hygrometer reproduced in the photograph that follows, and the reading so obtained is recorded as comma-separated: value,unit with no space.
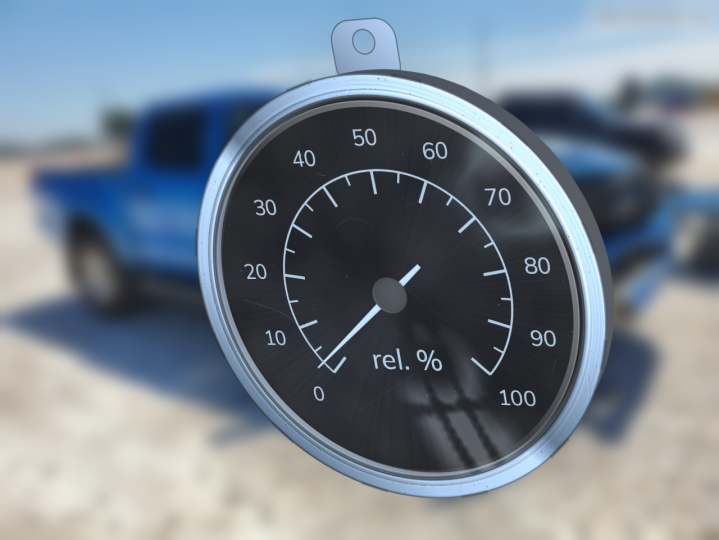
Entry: 2.5,%
